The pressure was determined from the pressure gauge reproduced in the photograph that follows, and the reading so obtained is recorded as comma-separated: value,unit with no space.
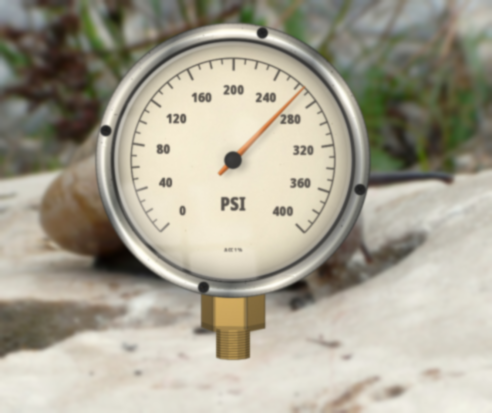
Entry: 265,psi
